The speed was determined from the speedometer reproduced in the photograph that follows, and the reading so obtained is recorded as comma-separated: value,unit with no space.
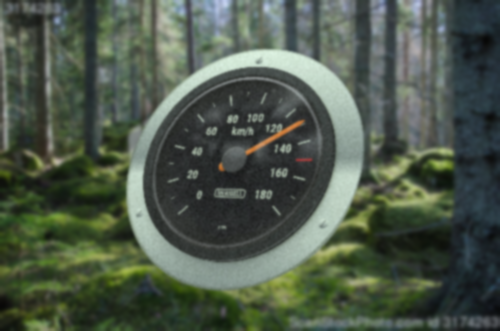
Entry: 130,km/h
